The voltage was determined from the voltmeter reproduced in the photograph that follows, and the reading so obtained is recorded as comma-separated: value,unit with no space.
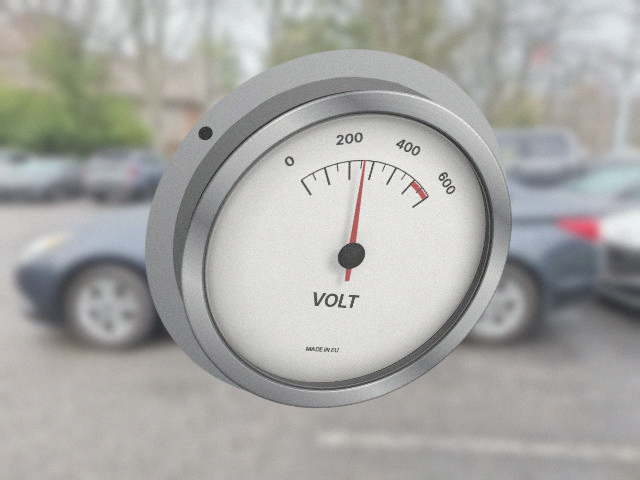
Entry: 250,V
